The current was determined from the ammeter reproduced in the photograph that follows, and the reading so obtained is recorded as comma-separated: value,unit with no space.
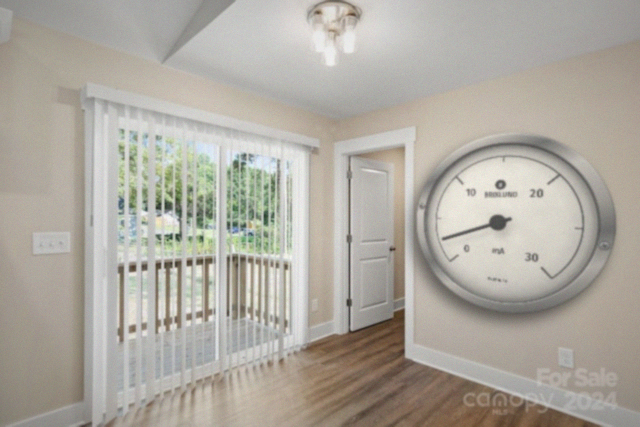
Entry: 2.5,mA
